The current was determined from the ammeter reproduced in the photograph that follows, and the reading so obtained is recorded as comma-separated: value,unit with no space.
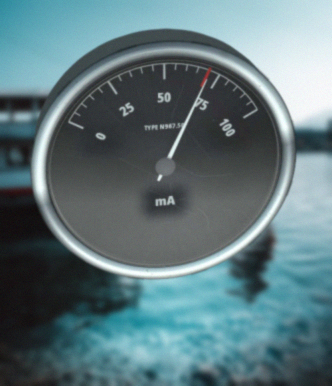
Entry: 70,mA
